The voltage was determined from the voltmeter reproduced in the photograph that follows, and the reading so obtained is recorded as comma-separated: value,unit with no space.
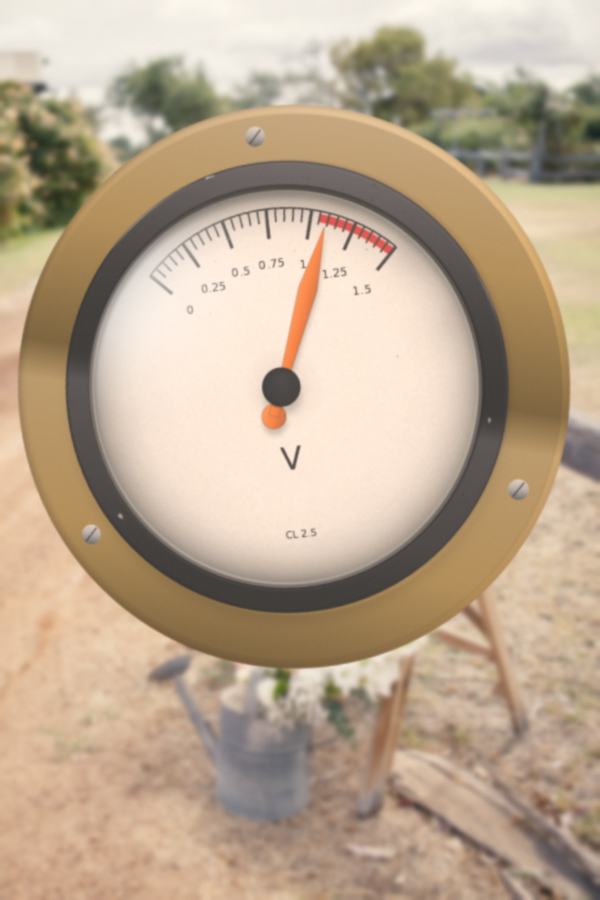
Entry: 1.1,V
